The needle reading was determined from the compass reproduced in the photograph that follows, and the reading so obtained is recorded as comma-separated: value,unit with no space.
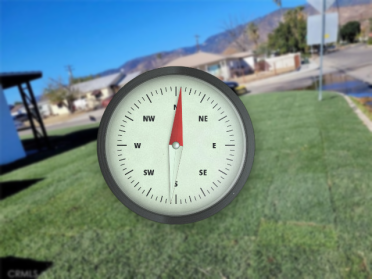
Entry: 5,°
